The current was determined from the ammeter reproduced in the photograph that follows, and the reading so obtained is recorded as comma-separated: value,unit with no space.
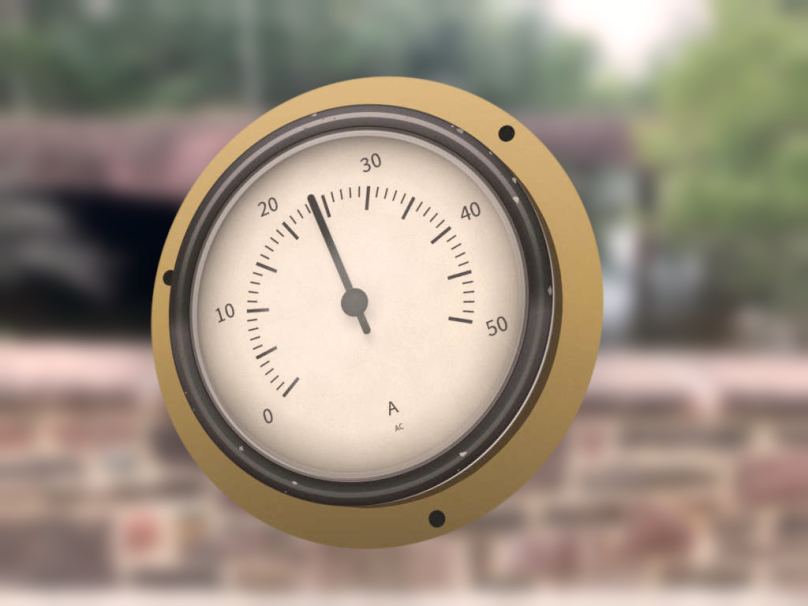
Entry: 24,A
